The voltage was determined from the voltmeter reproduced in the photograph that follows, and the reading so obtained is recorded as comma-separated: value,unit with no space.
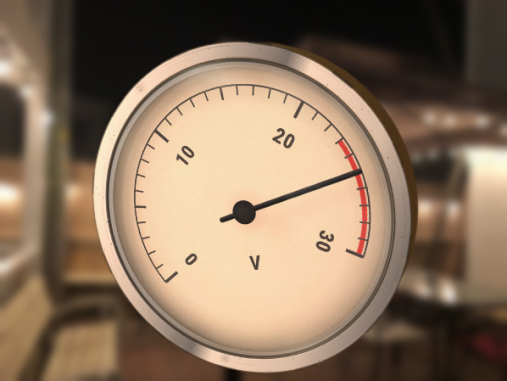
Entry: 25,V
